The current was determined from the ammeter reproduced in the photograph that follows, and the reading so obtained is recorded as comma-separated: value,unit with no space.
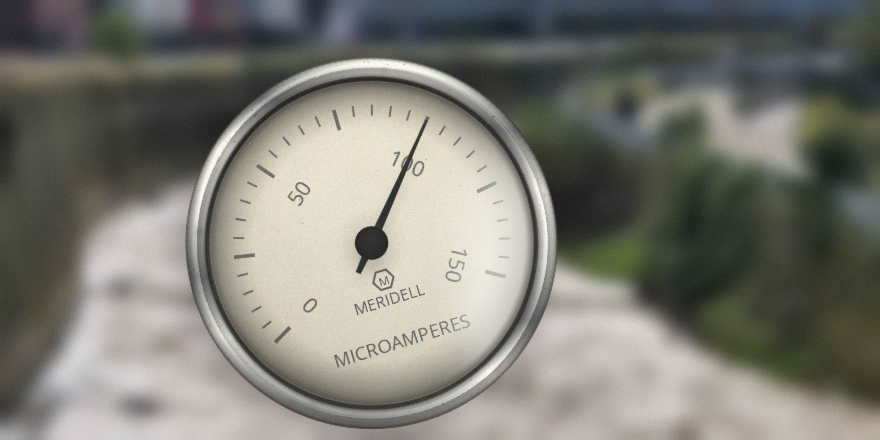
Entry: 100,µA
